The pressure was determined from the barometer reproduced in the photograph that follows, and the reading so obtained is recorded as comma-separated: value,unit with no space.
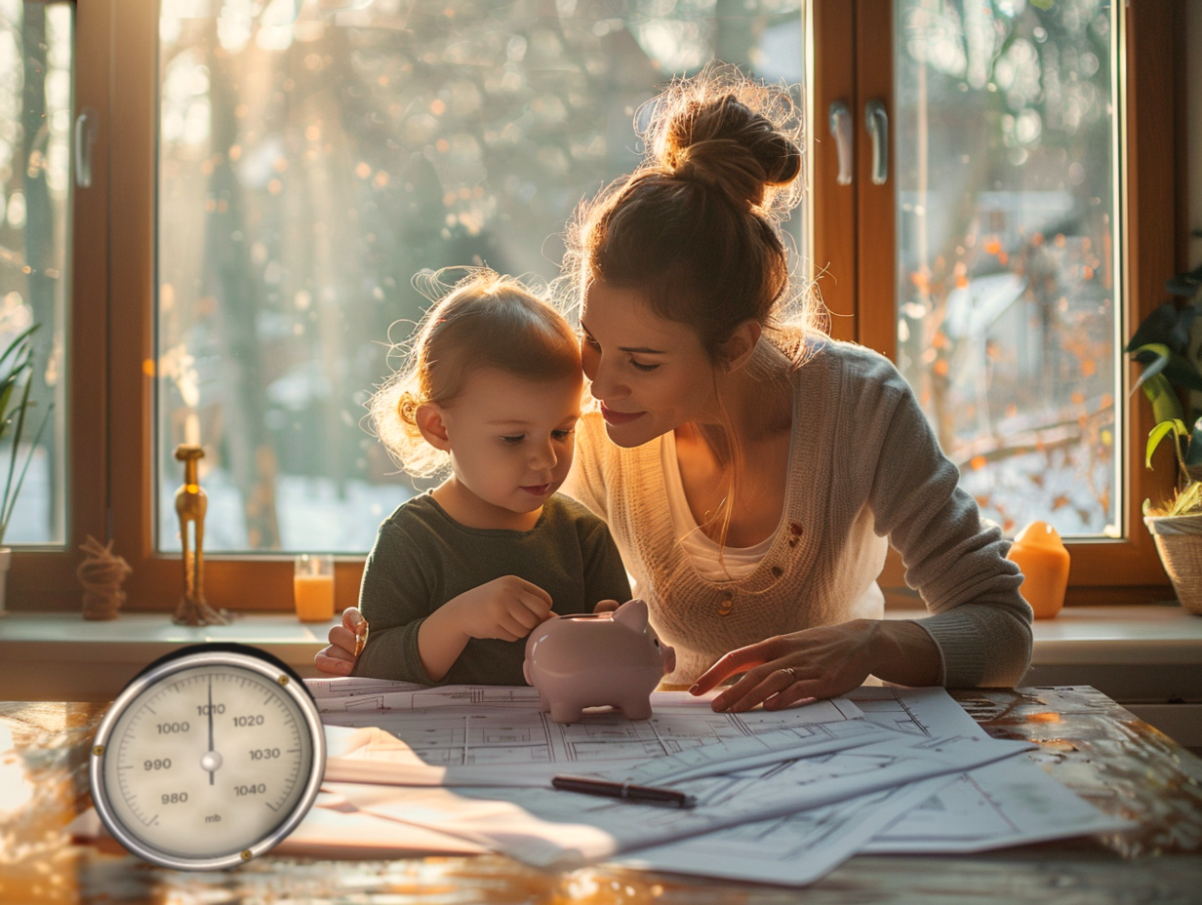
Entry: 1010,mbar
